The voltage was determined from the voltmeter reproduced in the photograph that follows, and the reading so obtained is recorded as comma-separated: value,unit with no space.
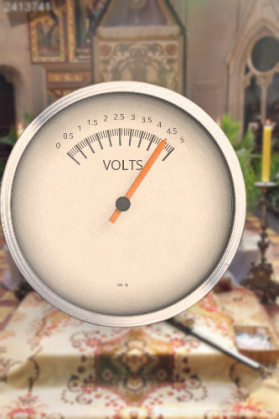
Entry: 4.5,V
